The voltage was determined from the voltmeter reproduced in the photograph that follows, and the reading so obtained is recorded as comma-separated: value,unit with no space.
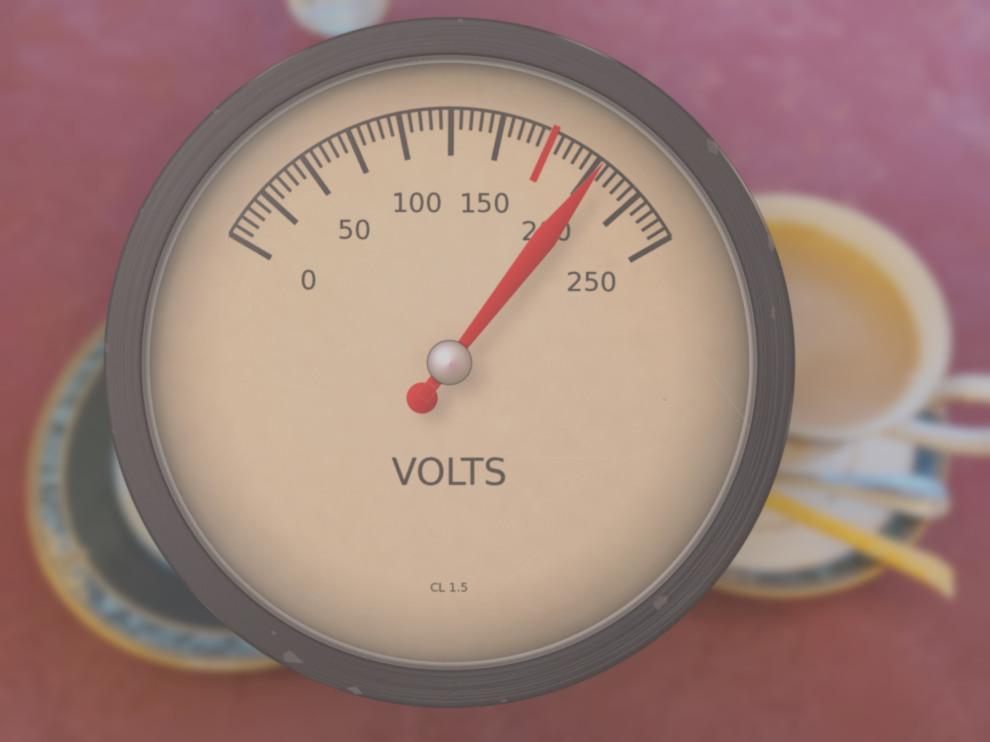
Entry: 202.5,V
